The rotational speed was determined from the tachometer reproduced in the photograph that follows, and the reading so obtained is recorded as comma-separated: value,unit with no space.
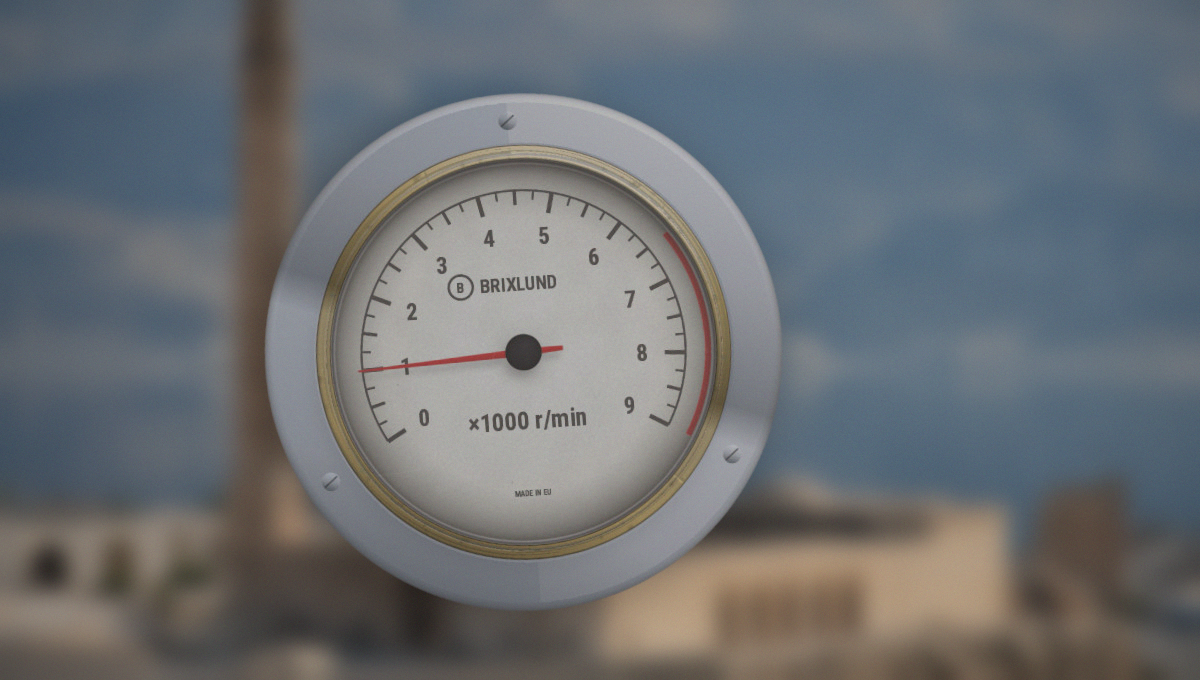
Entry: 1000,rpm
